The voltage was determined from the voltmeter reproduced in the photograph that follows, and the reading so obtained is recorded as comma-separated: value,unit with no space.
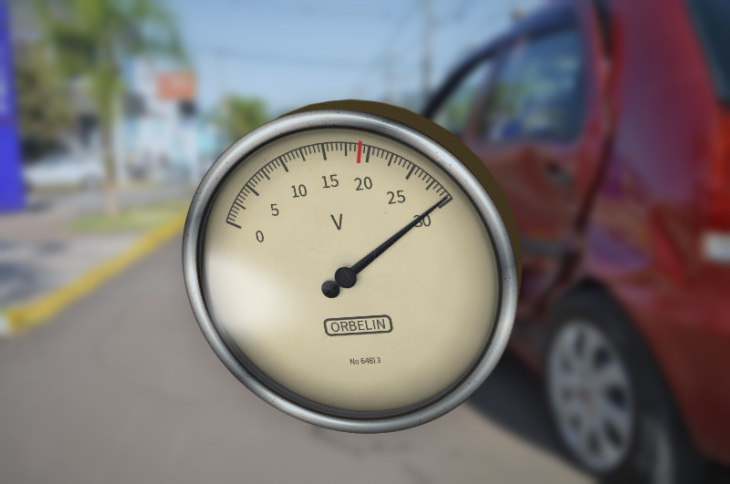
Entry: 29.5,V
